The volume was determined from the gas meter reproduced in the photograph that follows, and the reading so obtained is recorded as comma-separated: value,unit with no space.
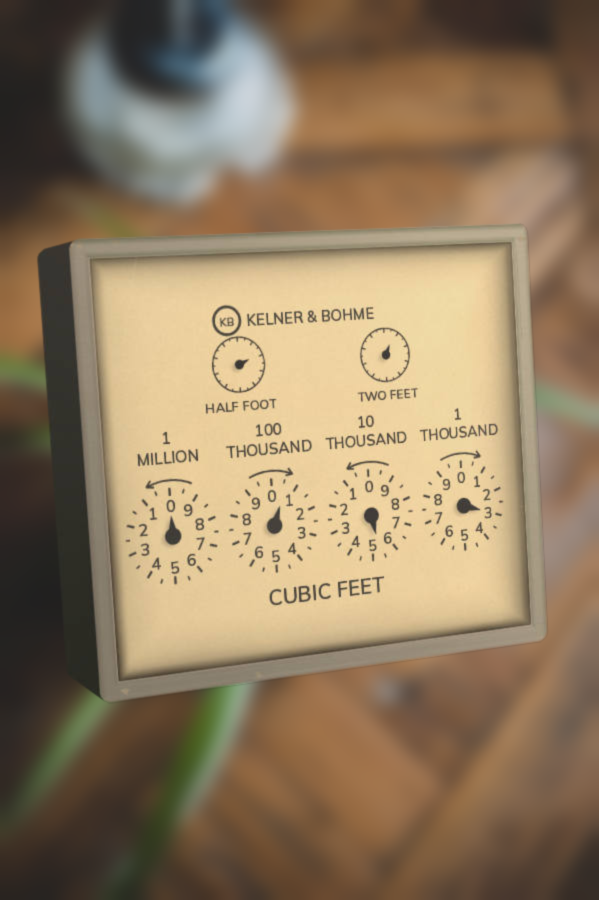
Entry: 5300,ft³
